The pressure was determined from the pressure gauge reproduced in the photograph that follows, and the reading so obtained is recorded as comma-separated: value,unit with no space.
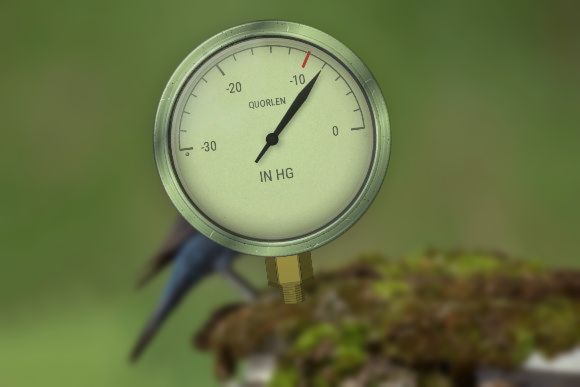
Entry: -8,inHg
